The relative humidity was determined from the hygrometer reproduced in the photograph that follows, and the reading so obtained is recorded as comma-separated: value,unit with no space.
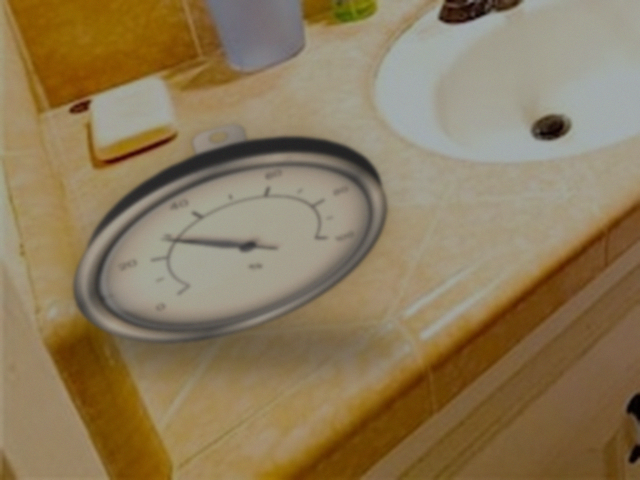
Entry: 30,%
